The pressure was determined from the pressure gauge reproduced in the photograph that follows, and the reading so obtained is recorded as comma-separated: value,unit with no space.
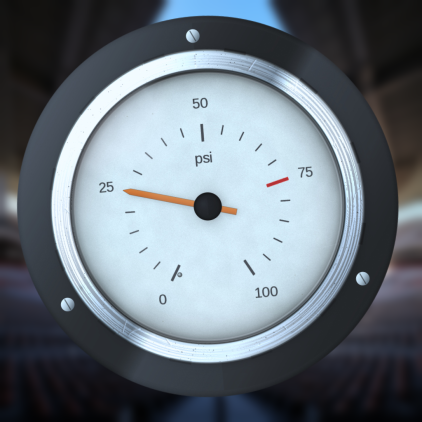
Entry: 25,psi
